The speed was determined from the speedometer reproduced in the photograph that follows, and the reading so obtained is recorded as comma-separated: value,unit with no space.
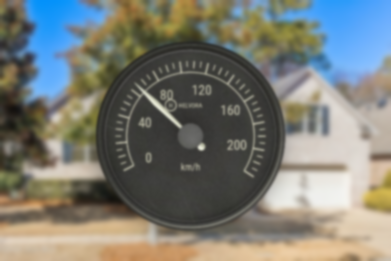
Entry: 65,km/h
